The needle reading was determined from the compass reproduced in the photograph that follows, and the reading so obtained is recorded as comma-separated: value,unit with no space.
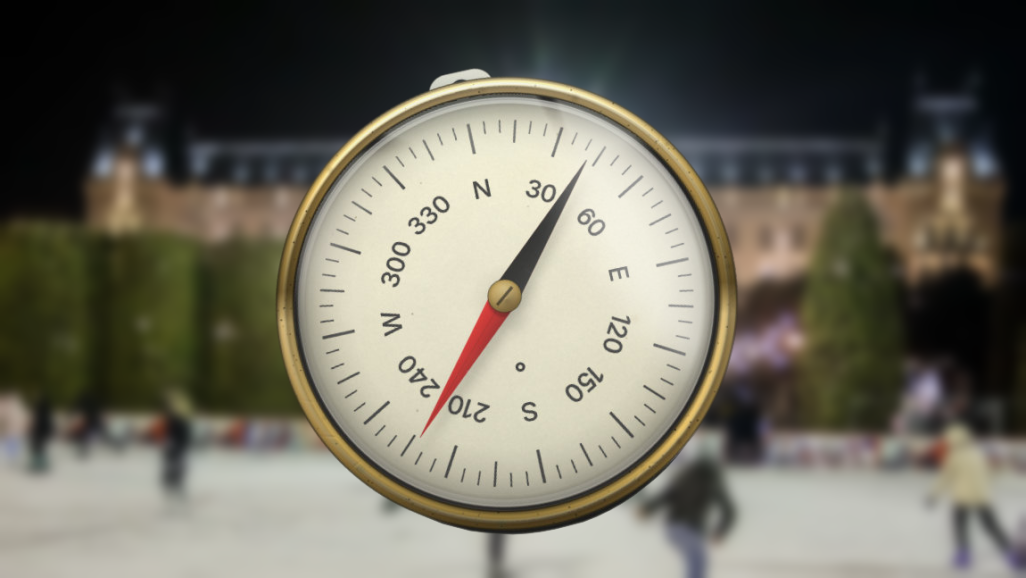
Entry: 222.5,°
